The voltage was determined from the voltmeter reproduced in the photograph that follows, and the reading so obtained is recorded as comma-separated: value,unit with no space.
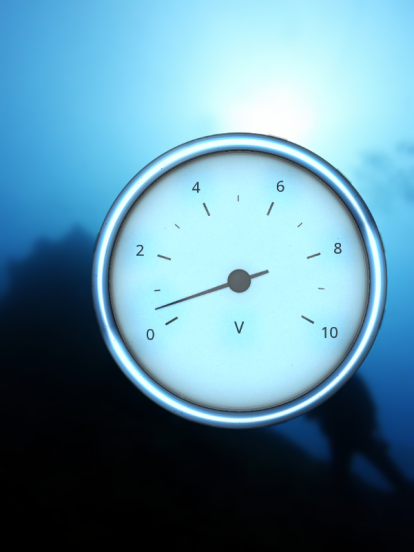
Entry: 0.5,V
